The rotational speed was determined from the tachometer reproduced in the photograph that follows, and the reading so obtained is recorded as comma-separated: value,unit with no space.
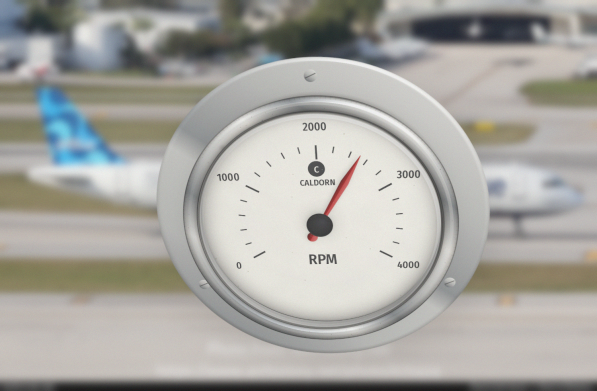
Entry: 2500,rpm
